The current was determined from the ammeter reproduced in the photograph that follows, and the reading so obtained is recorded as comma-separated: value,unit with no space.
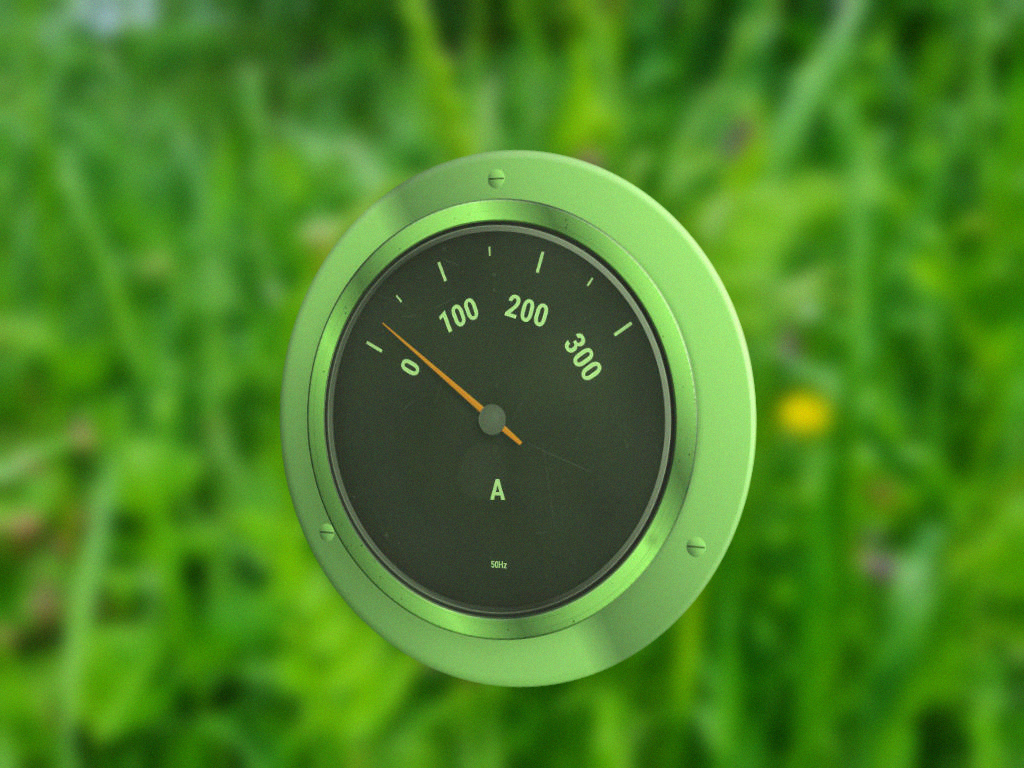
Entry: 25,A
